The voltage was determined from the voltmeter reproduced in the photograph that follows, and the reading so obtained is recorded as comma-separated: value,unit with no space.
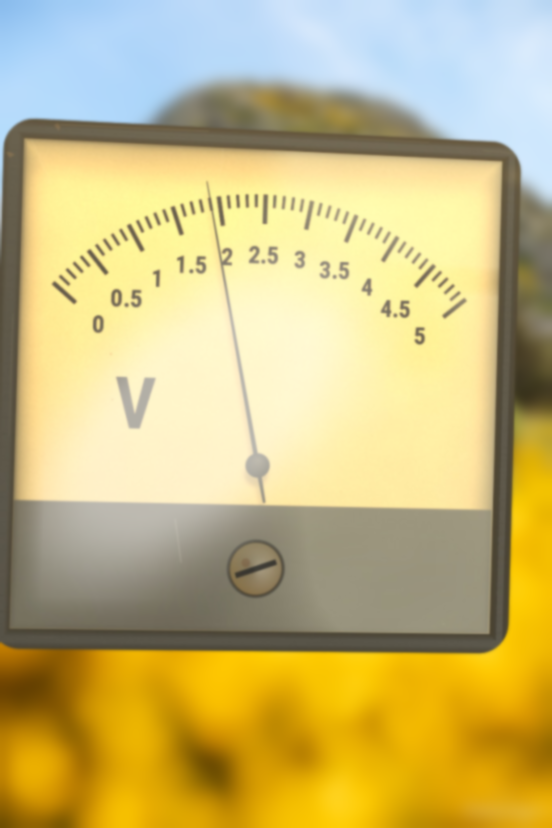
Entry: 1.9,V
